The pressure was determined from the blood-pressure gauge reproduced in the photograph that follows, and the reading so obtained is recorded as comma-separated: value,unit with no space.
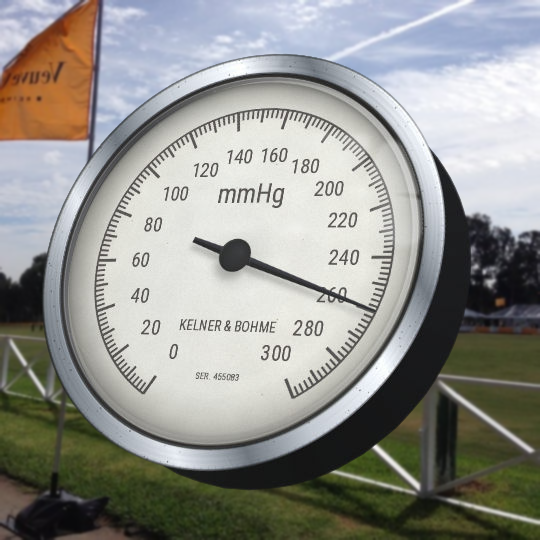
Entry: 260,mmHg
